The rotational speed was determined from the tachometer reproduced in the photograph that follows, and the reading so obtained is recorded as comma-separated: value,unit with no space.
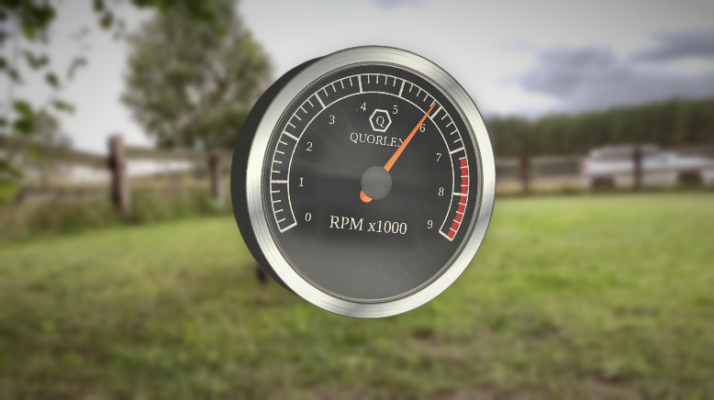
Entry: 5800,rpm
